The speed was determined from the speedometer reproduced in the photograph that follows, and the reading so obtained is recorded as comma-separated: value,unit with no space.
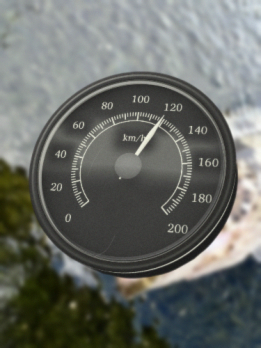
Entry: 120,km/h
